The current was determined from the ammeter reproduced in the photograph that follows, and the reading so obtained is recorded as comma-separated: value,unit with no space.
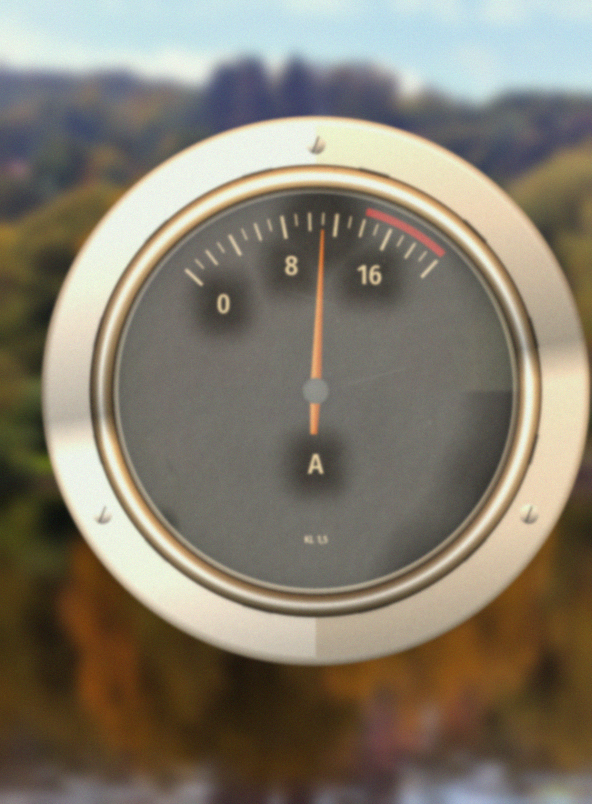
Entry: 11,A
